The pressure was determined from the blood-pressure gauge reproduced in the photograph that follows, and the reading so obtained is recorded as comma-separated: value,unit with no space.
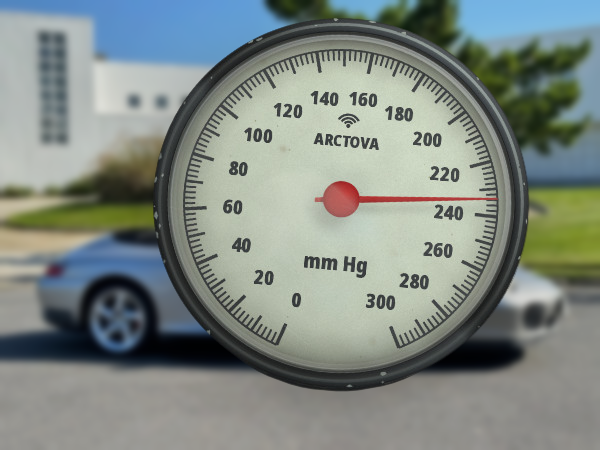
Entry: 234,mmHg
